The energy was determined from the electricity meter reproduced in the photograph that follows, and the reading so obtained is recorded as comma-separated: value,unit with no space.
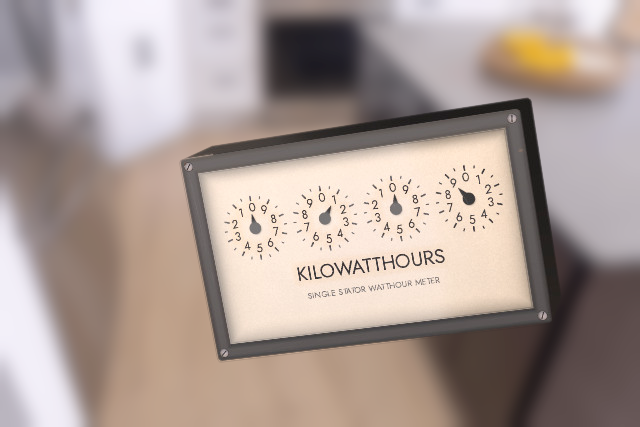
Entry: 99,kWh
